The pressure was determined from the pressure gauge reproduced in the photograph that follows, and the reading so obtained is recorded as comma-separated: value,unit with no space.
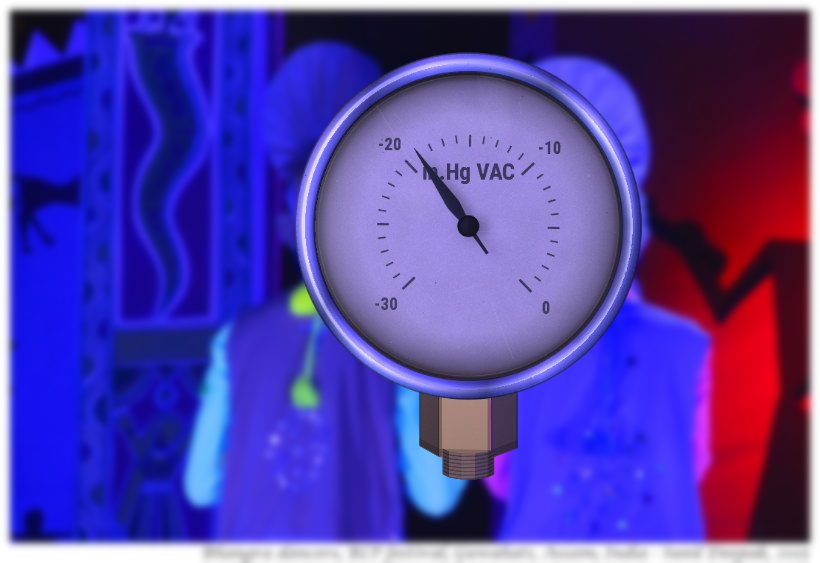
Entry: -19,inHg
